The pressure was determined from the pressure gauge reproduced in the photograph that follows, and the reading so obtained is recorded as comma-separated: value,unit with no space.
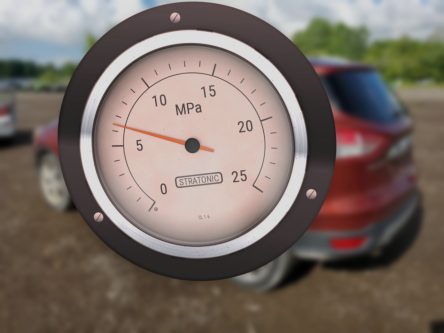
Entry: 6.5,MPa
